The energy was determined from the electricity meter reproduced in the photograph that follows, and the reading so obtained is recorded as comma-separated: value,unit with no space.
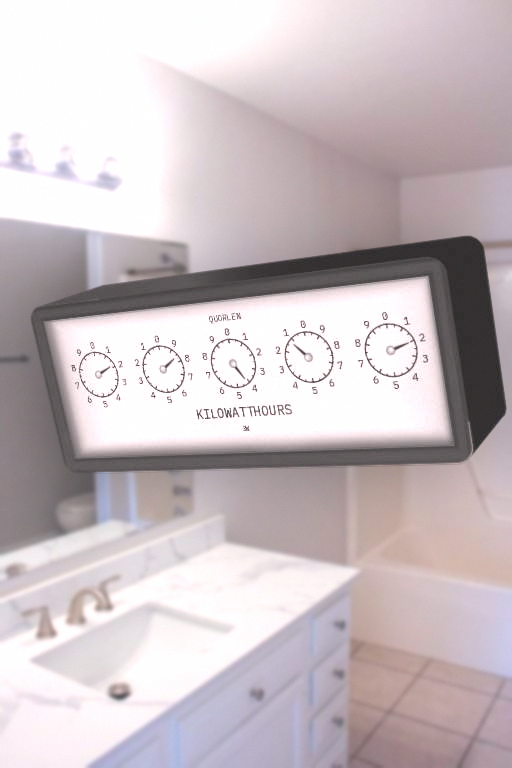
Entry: 18412,kWh
